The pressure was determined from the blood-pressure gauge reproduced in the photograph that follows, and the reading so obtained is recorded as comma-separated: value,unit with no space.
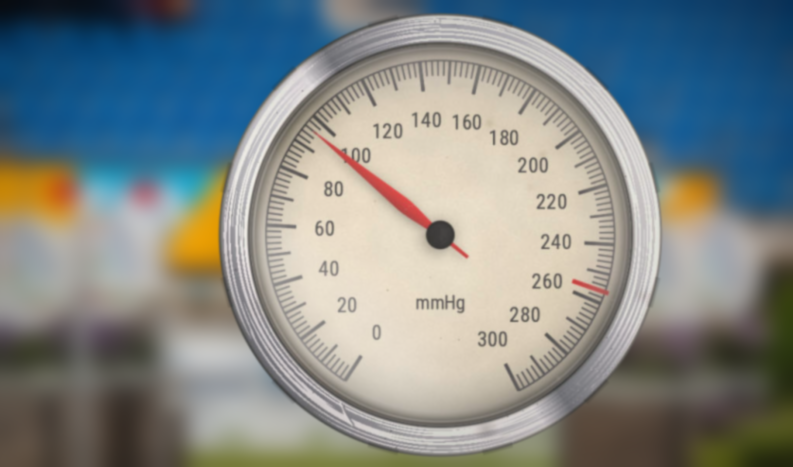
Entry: 96,mmHg
